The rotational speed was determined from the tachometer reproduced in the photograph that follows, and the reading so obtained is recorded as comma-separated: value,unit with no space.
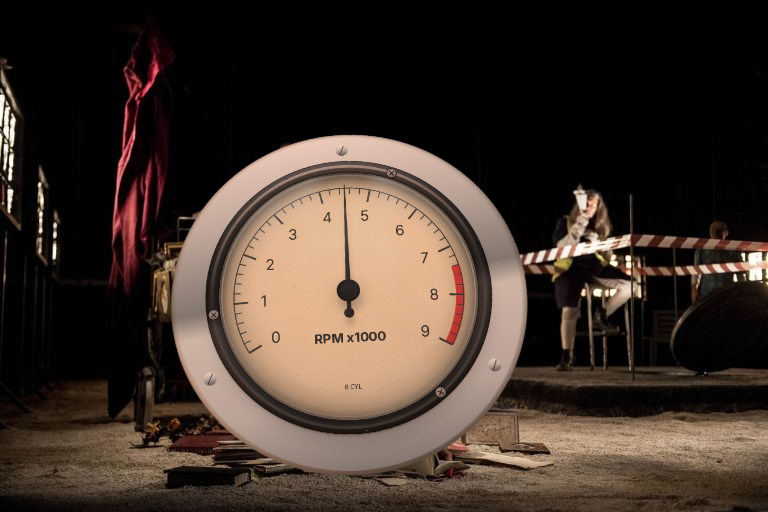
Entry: 4500,rpm
